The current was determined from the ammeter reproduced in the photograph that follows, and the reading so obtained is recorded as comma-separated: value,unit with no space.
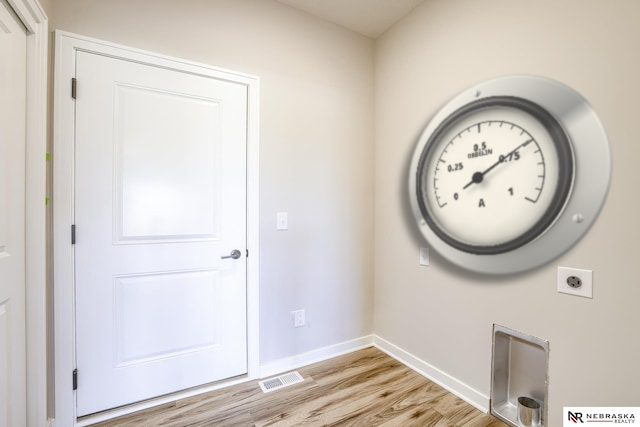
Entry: 0.75,A
